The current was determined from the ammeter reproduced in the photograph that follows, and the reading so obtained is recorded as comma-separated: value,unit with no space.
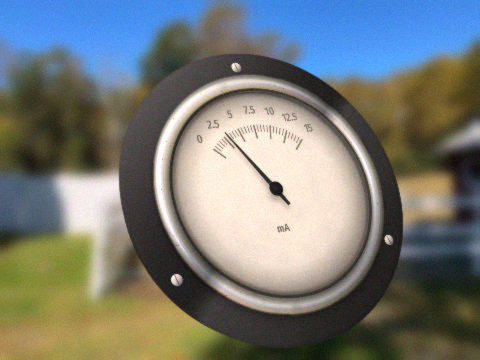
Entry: 2.5,mA
